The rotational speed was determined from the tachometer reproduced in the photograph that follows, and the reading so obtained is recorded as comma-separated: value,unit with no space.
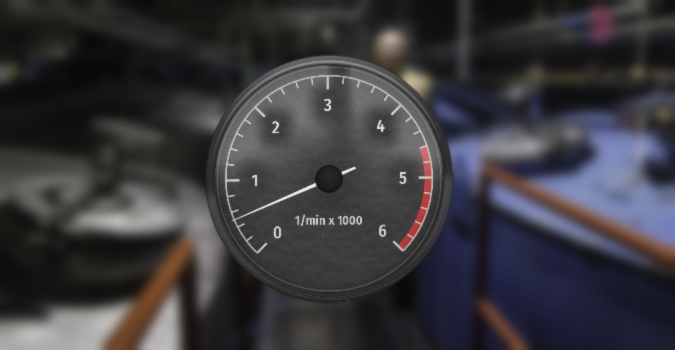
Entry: 500,rpm
